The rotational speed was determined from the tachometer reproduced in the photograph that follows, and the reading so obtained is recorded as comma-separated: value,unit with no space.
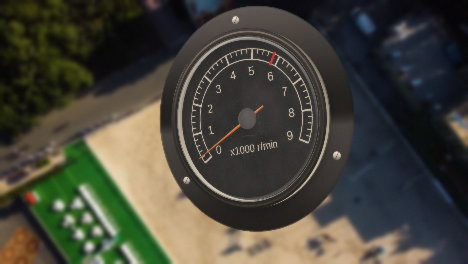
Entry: 200,rpm
